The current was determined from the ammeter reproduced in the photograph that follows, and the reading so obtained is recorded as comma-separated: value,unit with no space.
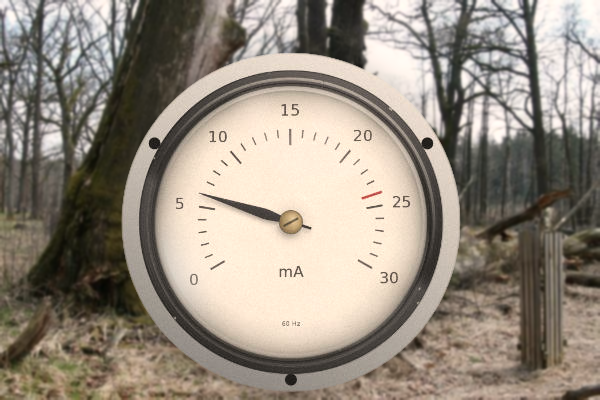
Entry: 6,mA
